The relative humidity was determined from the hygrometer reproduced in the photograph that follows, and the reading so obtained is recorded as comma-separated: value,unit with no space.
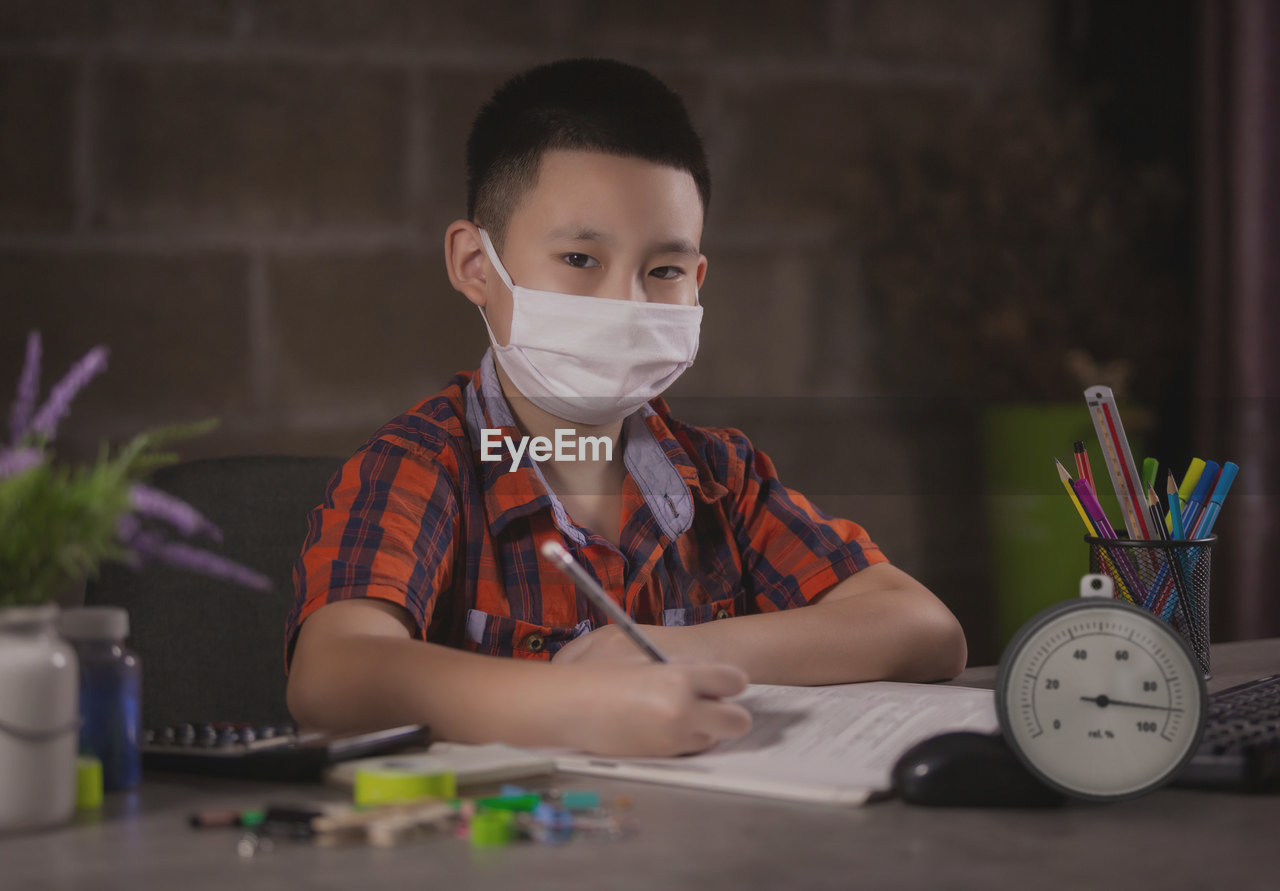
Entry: 90,%
